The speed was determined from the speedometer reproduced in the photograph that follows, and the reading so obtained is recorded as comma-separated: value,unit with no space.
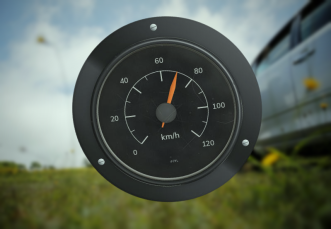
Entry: 70,km/h
